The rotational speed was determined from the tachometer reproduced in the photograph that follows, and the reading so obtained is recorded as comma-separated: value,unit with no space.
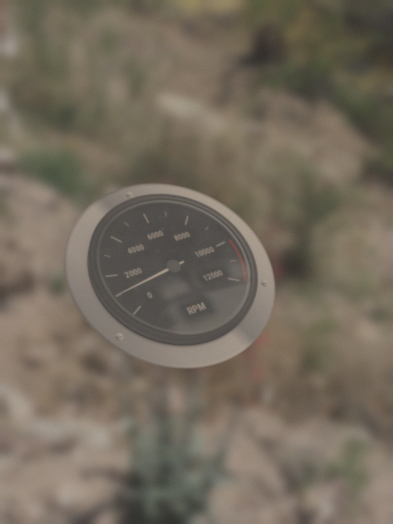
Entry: 1000,rpm
